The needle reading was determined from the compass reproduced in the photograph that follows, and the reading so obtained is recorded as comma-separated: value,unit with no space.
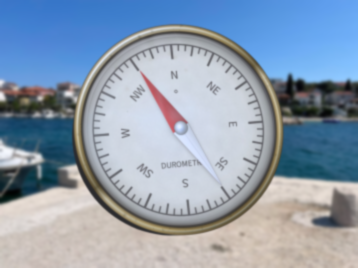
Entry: 330,°
